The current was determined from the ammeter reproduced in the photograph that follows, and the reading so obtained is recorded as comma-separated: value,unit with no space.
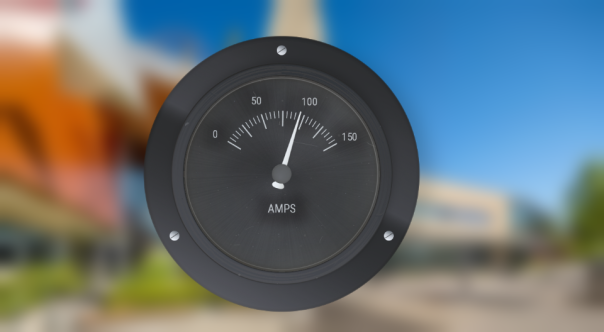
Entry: 95,A
